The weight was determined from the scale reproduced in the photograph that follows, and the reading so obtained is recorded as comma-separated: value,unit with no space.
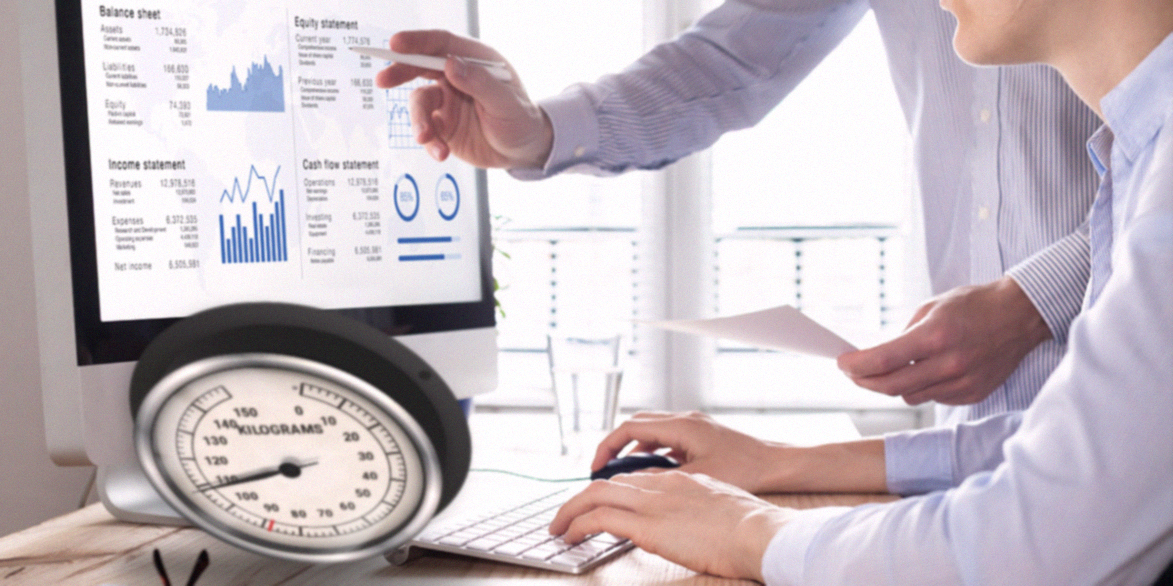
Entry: 110,kg
